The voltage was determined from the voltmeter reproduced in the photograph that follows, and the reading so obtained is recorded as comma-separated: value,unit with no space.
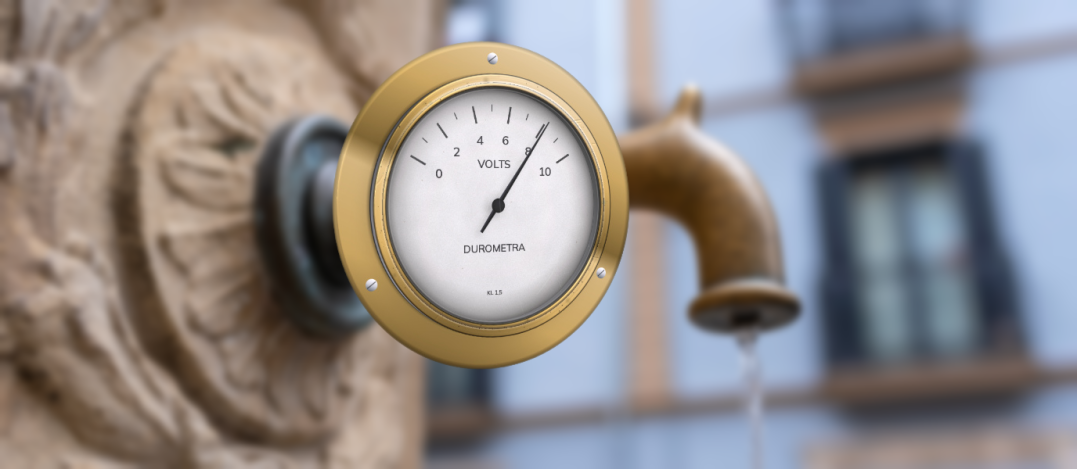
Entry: 8,V
